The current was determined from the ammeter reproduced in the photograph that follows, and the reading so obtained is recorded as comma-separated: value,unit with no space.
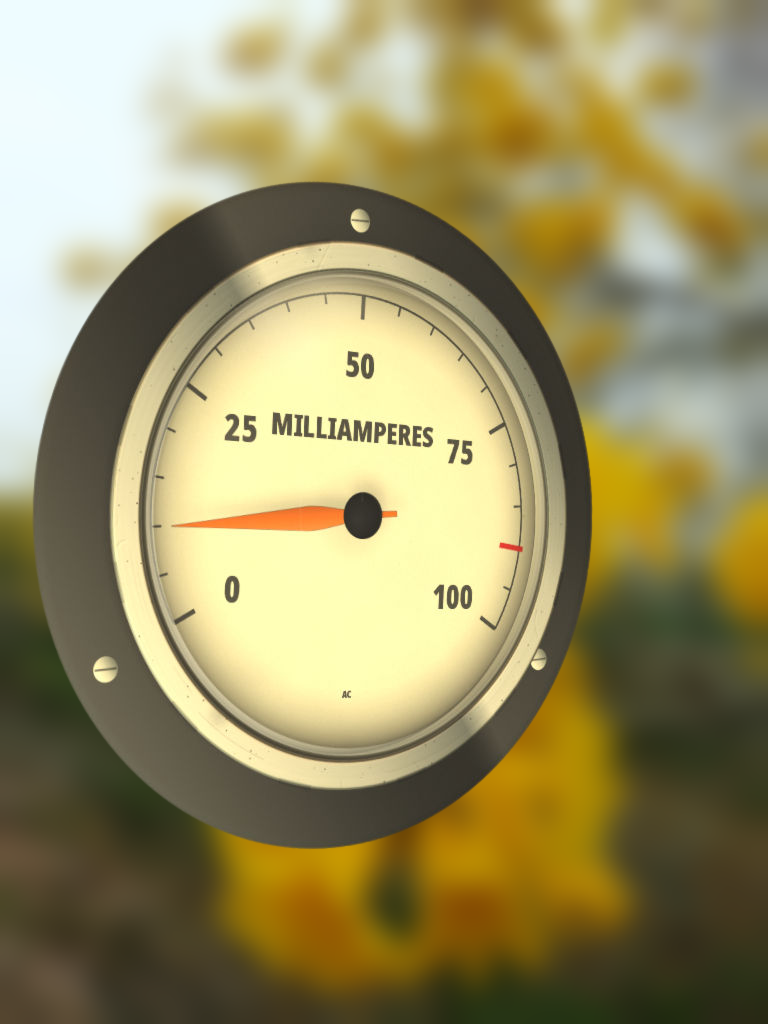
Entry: 10,mA
